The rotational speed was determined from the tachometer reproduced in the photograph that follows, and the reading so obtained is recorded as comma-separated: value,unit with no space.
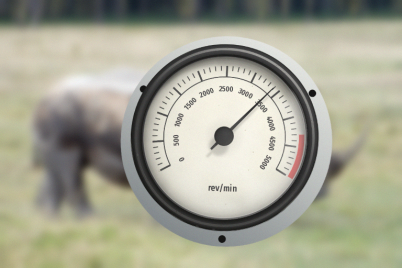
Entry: 3400,rpm
